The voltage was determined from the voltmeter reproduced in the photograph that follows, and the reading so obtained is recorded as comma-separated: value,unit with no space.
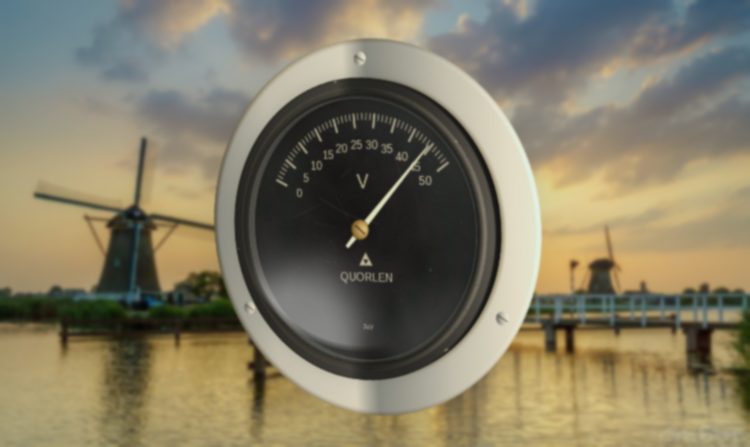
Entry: 45,V
